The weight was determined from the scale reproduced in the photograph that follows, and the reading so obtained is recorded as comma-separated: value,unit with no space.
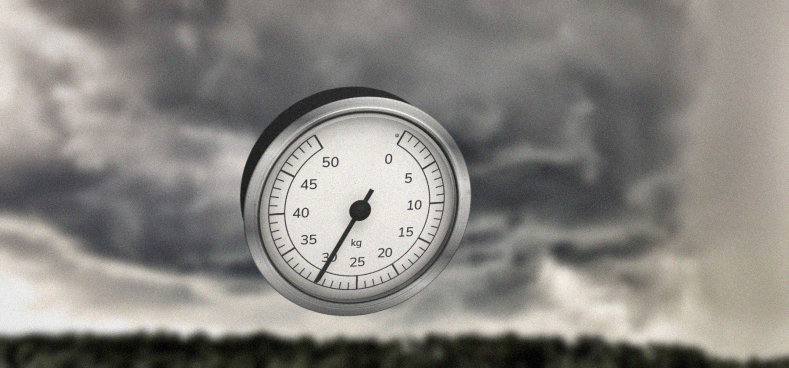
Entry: 30,kg
